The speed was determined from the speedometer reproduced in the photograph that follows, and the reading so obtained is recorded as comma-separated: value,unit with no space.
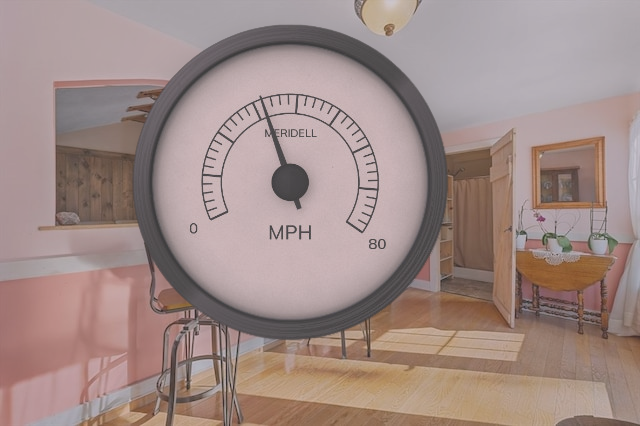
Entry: 32,mph
